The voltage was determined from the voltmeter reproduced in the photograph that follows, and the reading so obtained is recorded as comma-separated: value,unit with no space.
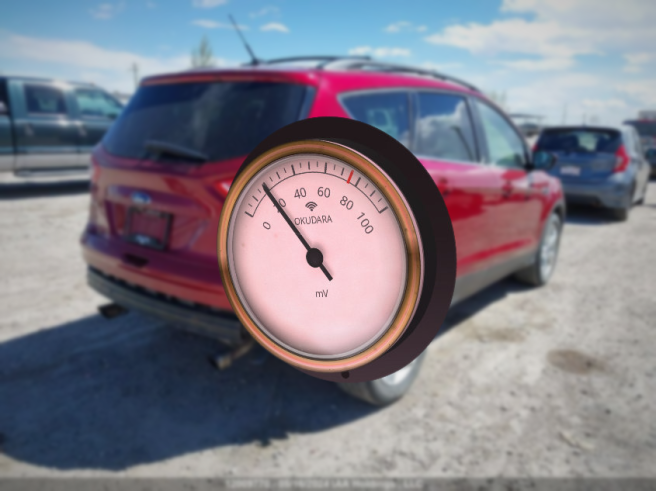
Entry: 20,mV
